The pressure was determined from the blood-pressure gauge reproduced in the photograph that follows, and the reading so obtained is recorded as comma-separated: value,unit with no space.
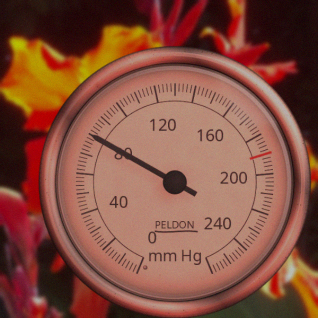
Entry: 80,mmHg
